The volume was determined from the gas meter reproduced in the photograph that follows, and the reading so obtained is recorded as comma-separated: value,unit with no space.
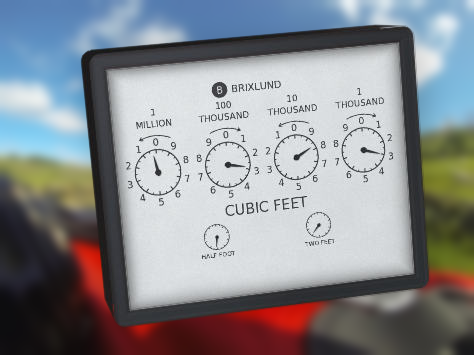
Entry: 28300,ft³
